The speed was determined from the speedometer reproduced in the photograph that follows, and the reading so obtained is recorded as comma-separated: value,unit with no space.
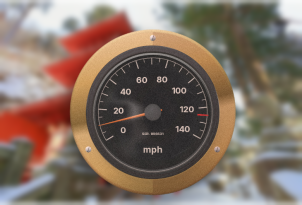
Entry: 10,mph
